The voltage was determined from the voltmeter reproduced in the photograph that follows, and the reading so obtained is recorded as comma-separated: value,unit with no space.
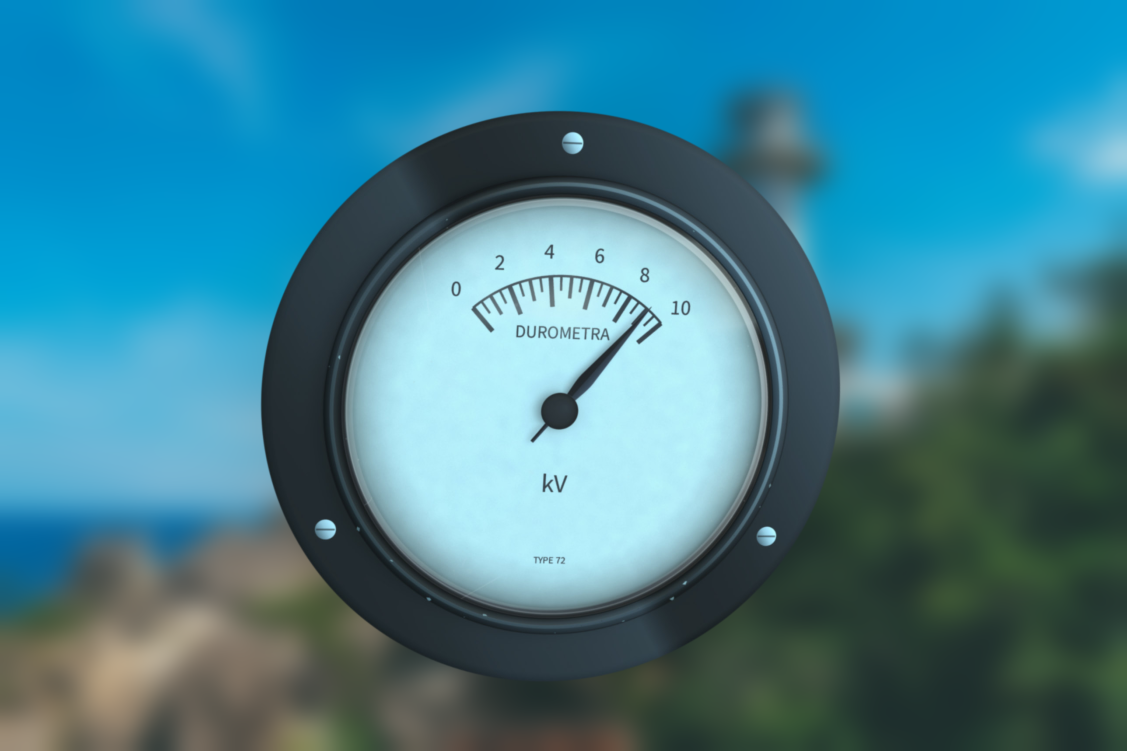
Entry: 9,kV
